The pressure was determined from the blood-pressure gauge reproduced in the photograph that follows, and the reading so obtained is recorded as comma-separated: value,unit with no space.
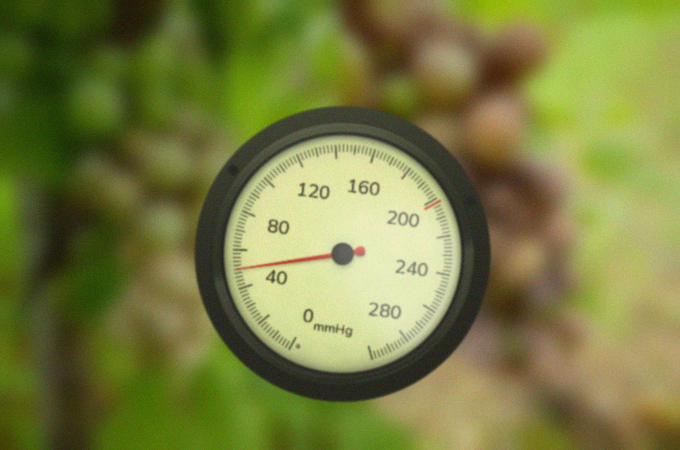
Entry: 50,mmHg
